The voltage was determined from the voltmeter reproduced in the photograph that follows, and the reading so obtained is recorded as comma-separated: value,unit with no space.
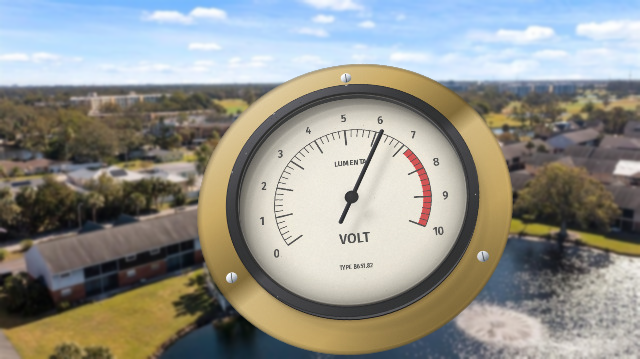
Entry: 6.2,V
